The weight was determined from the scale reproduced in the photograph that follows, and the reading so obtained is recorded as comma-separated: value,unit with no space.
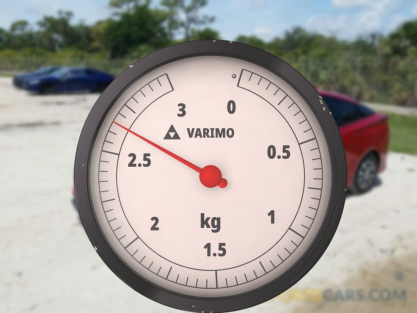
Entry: 2.65,kg
